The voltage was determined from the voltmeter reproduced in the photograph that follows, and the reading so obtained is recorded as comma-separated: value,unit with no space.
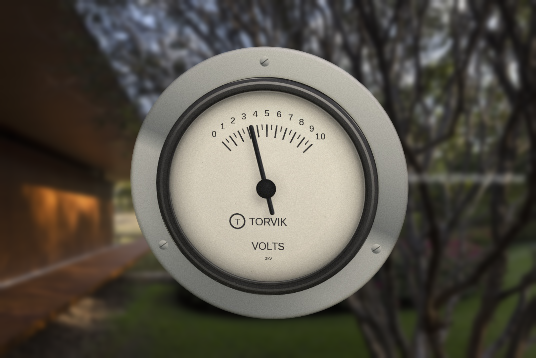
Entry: 3.5,V
